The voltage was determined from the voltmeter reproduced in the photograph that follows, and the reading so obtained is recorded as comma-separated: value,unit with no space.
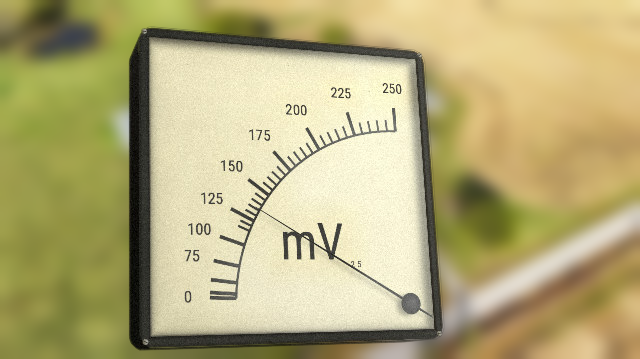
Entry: 135,mV
